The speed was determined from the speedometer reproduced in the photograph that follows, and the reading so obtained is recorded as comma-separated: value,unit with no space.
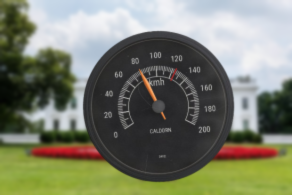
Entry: 80,km/h
